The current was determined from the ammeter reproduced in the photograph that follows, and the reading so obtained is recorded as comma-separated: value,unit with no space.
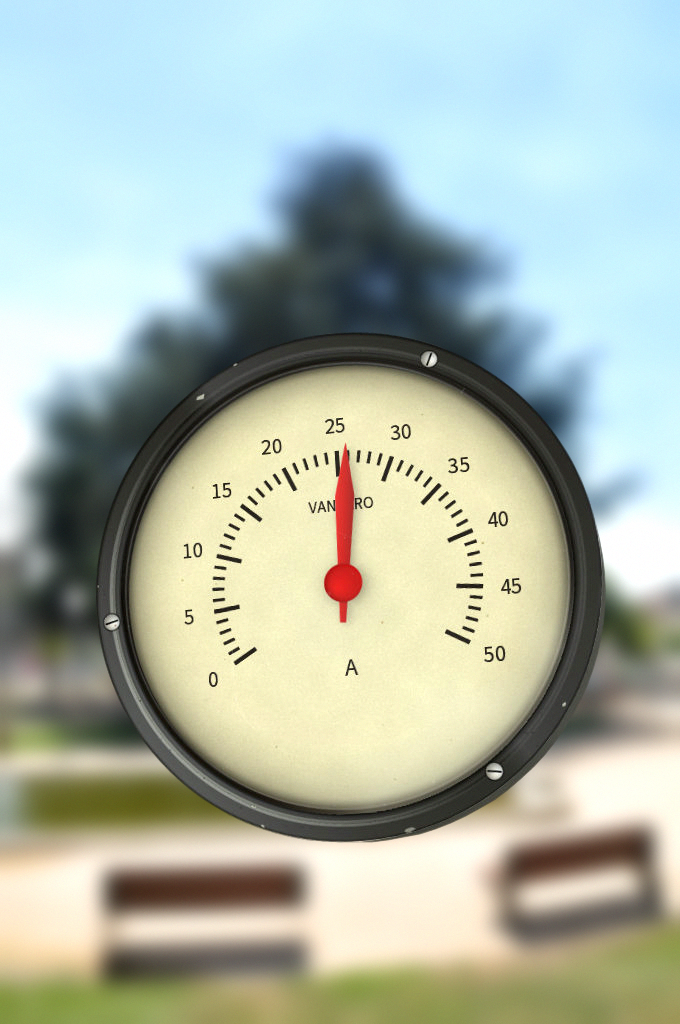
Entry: 26,A
